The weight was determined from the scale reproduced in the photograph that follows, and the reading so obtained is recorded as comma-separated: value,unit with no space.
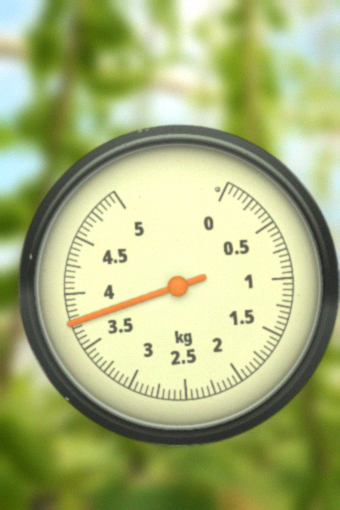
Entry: 3.75,kg
